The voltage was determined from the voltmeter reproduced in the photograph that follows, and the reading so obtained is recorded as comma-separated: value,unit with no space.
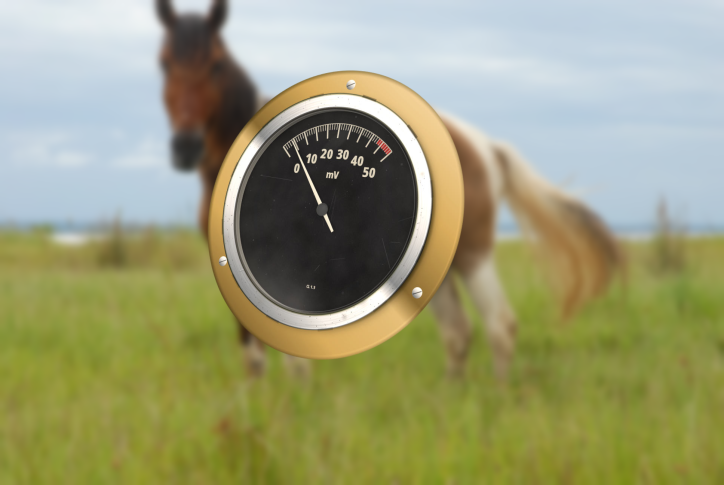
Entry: 5,mV
